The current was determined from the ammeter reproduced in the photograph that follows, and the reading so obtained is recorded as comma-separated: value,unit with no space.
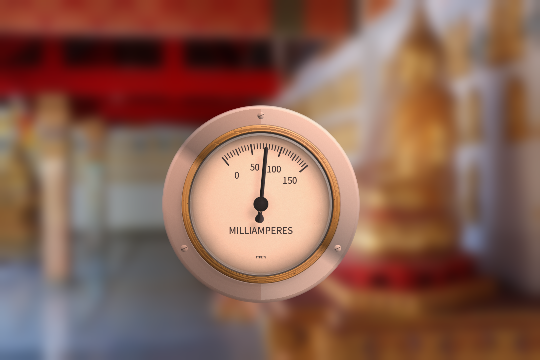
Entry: 75,mA
